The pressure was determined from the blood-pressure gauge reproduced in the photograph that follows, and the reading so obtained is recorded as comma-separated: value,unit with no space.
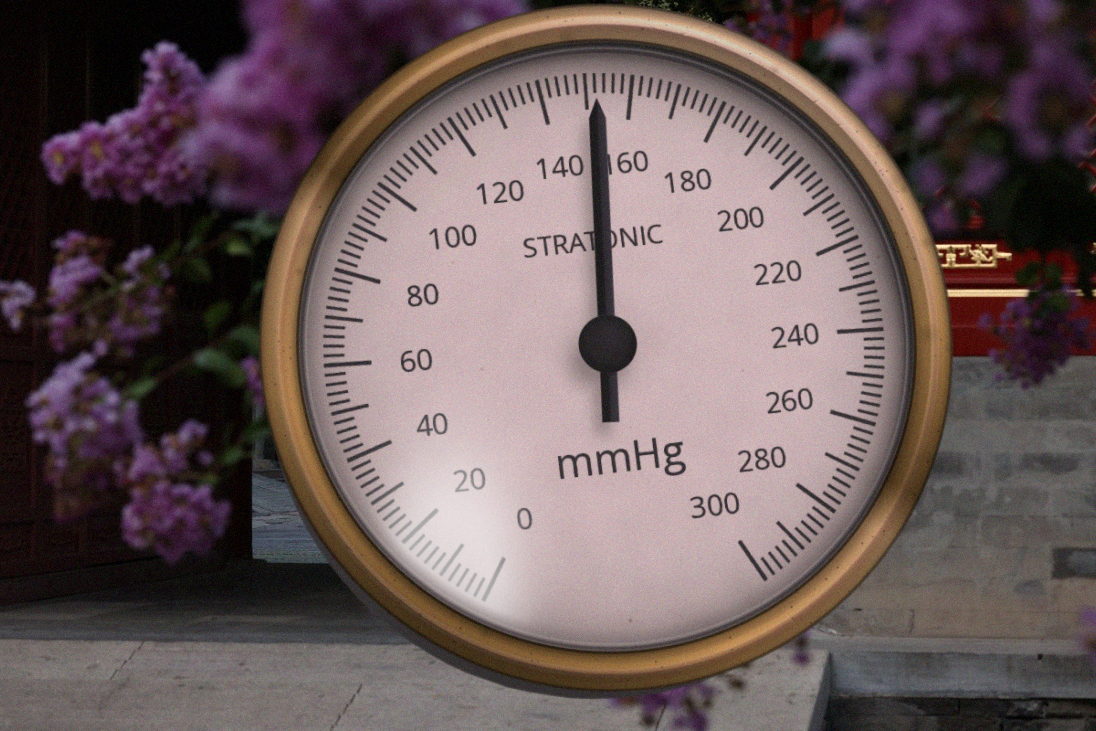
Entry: 152,mmHg
